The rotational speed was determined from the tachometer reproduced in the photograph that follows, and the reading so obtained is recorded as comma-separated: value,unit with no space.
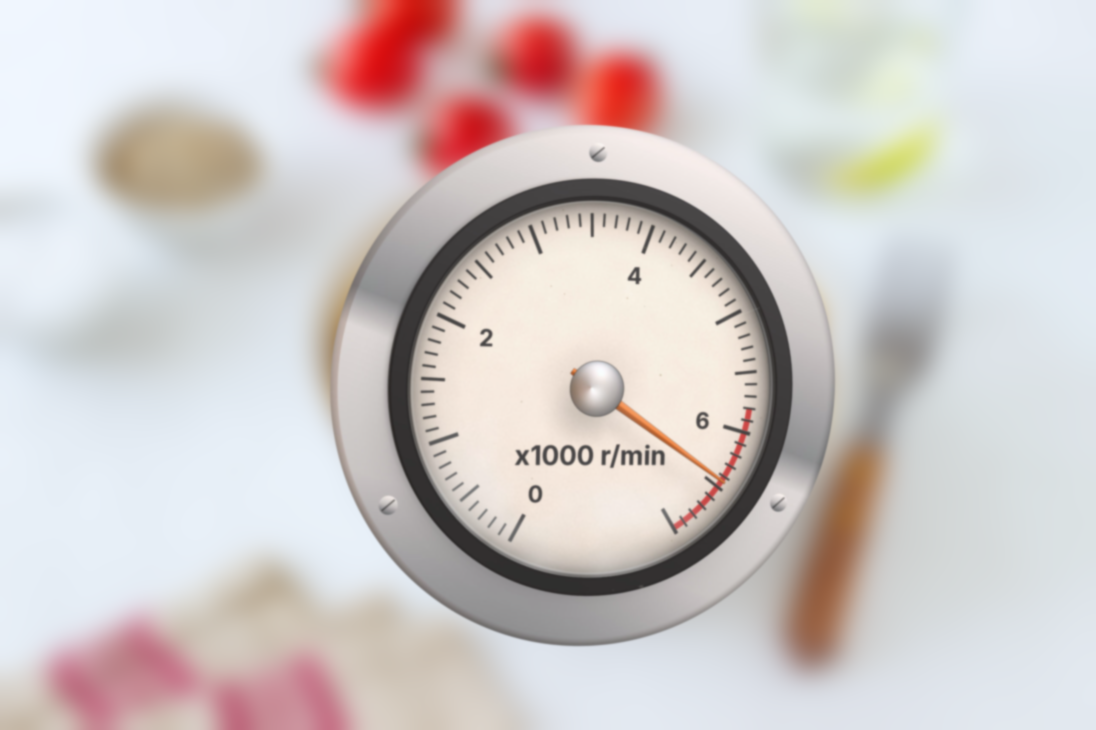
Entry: 6450,rpm
